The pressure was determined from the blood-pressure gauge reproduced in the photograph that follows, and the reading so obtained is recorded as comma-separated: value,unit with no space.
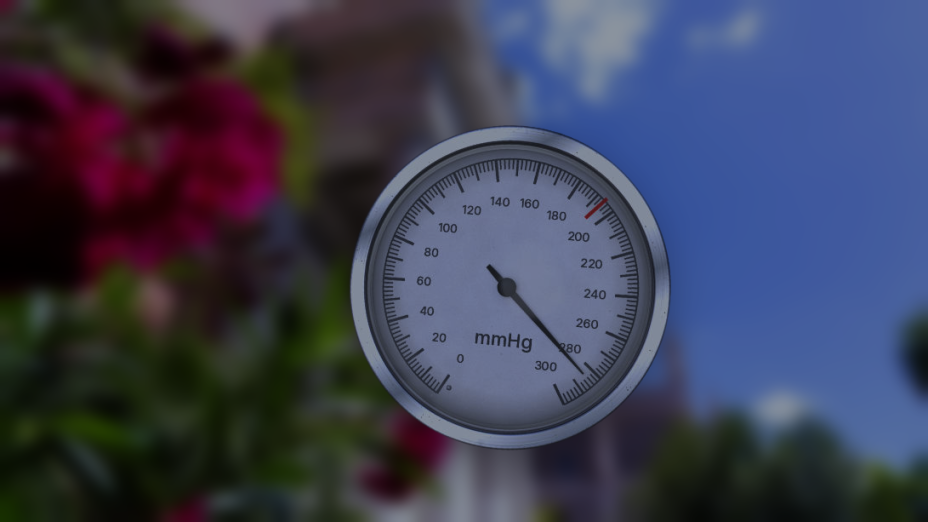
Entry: 284,mmHg
